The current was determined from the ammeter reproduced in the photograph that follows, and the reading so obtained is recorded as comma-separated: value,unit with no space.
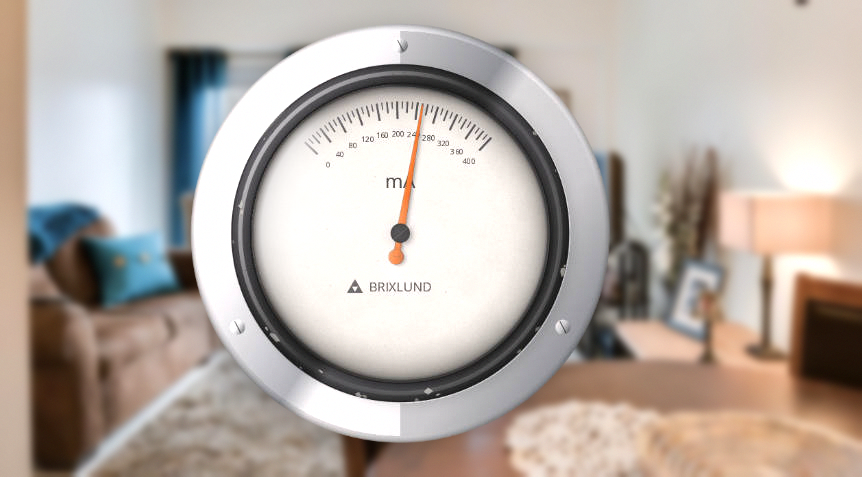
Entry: 250,mA
